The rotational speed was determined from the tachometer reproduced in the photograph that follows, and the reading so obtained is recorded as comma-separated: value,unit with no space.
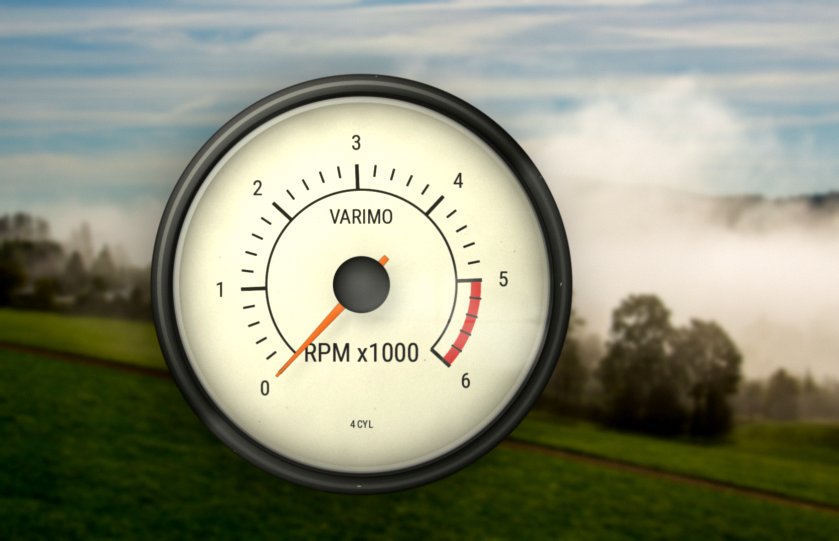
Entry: 0,rpm
